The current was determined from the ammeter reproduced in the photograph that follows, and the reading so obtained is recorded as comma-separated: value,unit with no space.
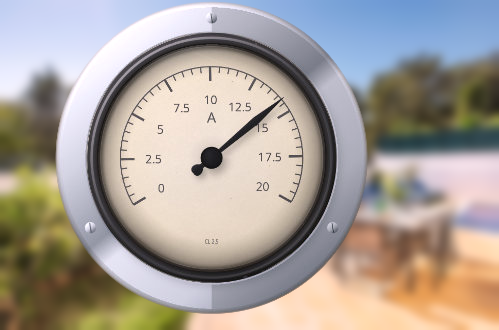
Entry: 14.25,A
